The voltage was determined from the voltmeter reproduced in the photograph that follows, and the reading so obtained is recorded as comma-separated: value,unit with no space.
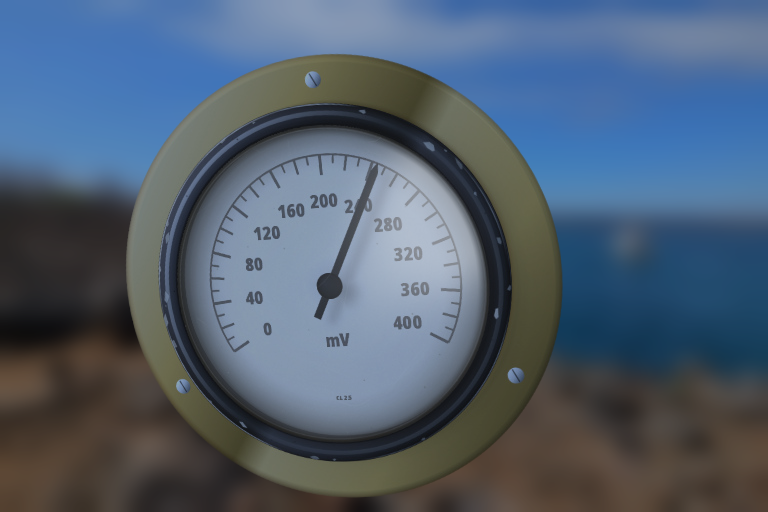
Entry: 245,mV
